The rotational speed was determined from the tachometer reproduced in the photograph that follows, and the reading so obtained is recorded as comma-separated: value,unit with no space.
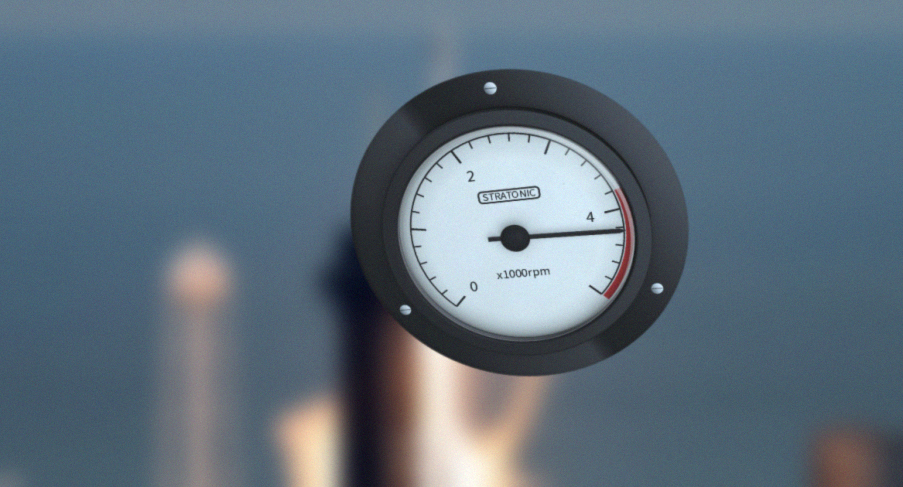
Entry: 4200,rpm
